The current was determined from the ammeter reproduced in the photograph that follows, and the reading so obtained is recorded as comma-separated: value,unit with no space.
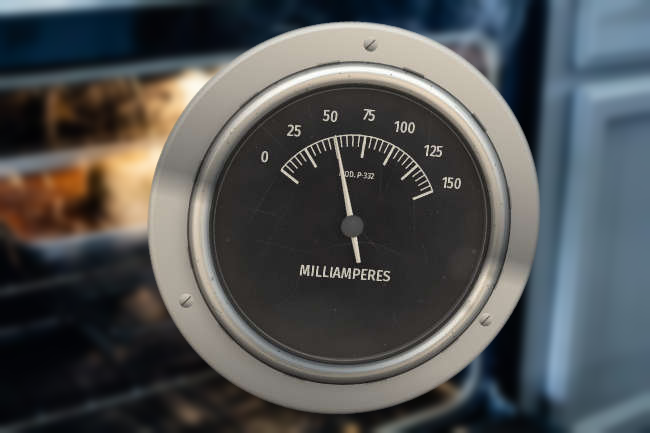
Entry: 50,mA
